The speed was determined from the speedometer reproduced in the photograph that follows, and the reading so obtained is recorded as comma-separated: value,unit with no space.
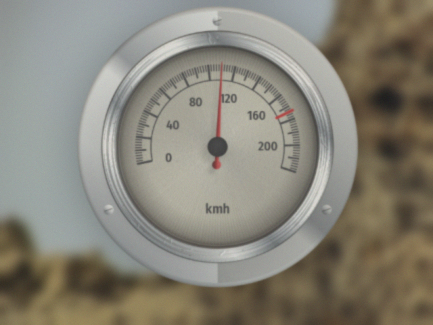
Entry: 110,km/h
